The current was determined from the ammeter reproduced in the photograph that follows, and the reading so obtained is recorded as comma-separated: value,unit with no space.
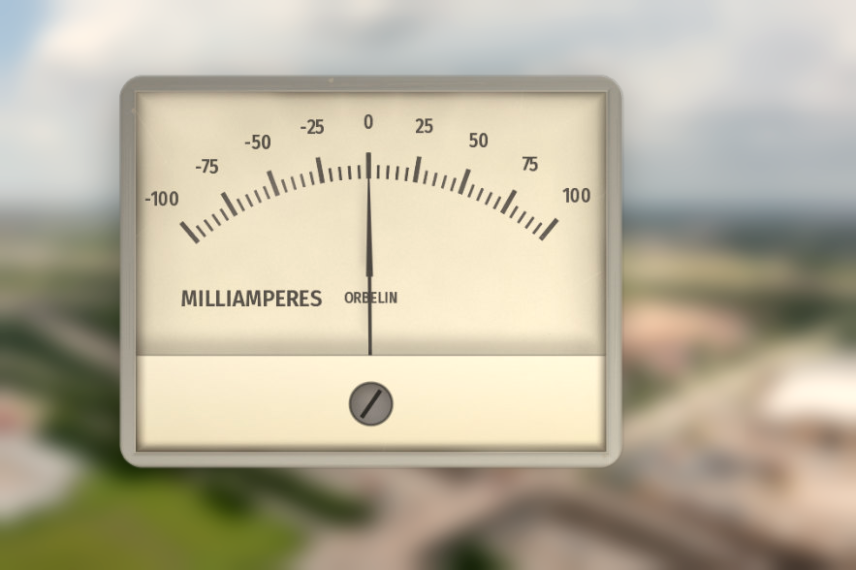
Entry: 0,mA
